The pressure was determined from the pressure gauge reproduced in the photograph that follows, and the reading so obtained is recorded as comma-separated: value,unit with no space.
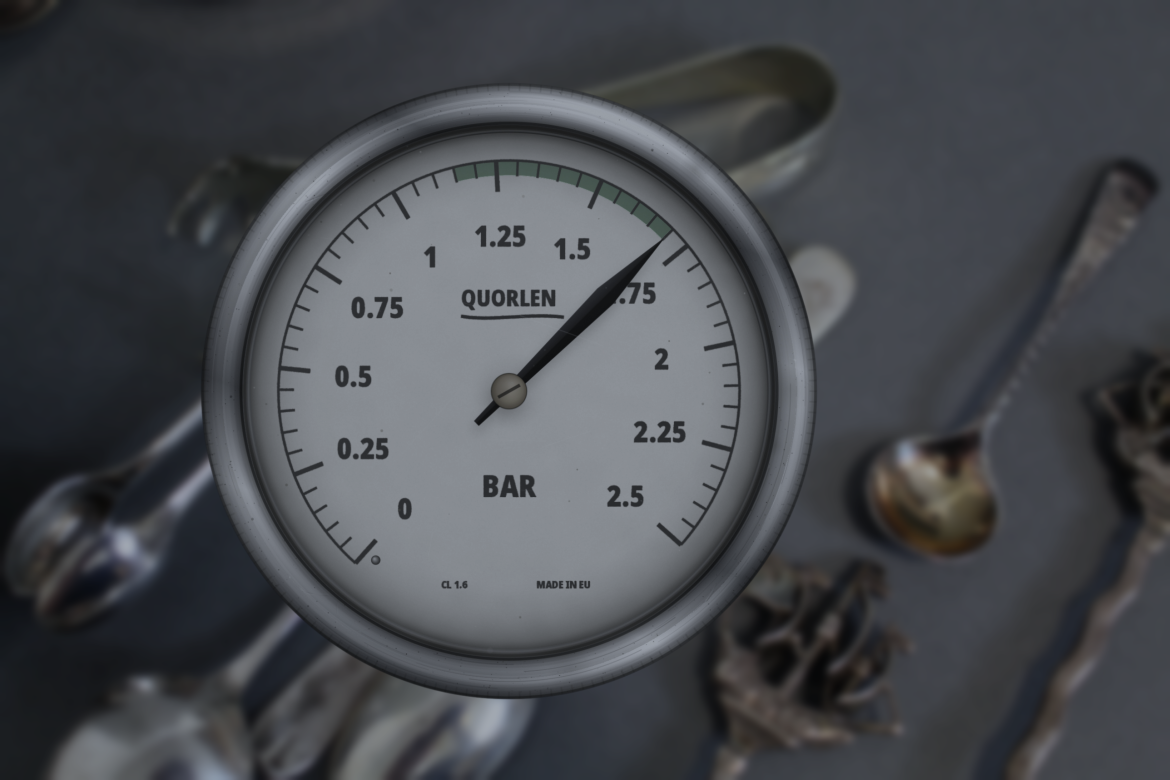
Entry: 1.7,bar
